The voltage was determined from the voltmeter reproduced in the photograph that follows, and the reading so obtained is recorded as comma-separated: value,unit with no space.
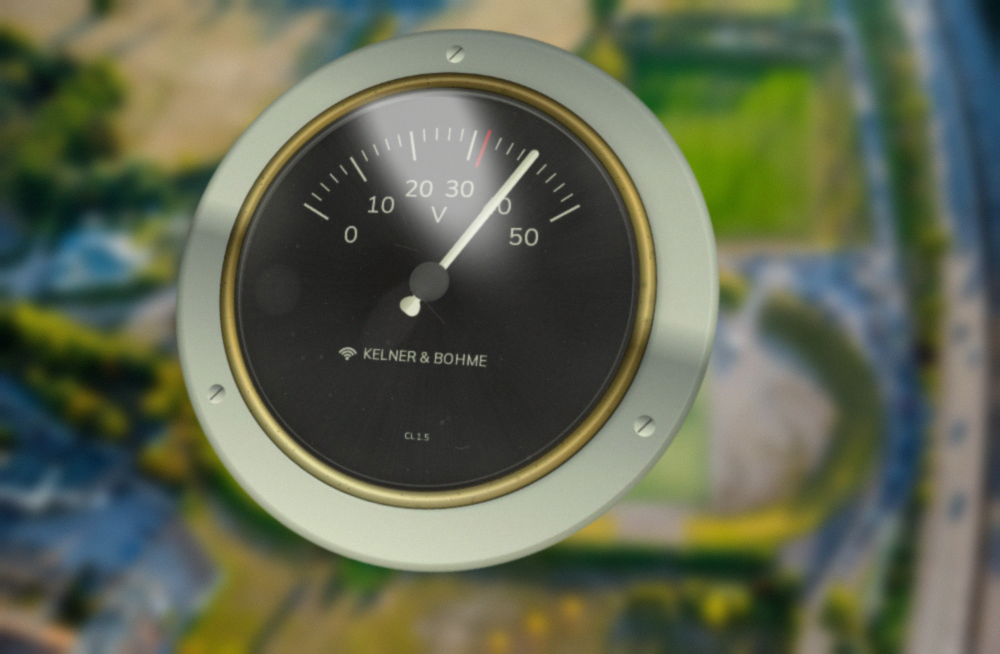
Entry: 40,V
